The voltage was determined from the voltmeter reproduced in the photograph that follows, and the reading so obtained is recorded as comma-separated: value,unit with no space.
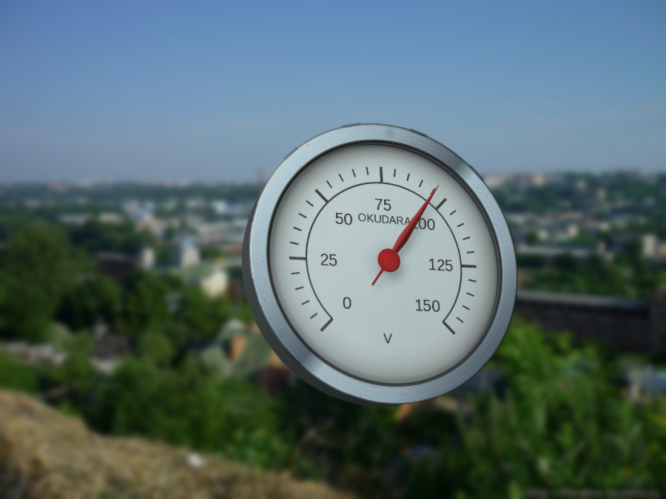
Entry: 95,V
